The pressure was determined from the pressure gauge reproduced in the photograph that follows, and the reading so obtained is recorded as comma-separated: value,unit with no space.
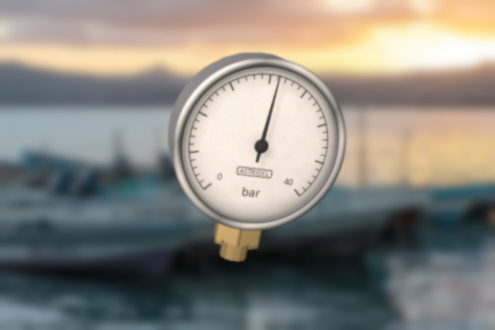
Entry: 21,bar
